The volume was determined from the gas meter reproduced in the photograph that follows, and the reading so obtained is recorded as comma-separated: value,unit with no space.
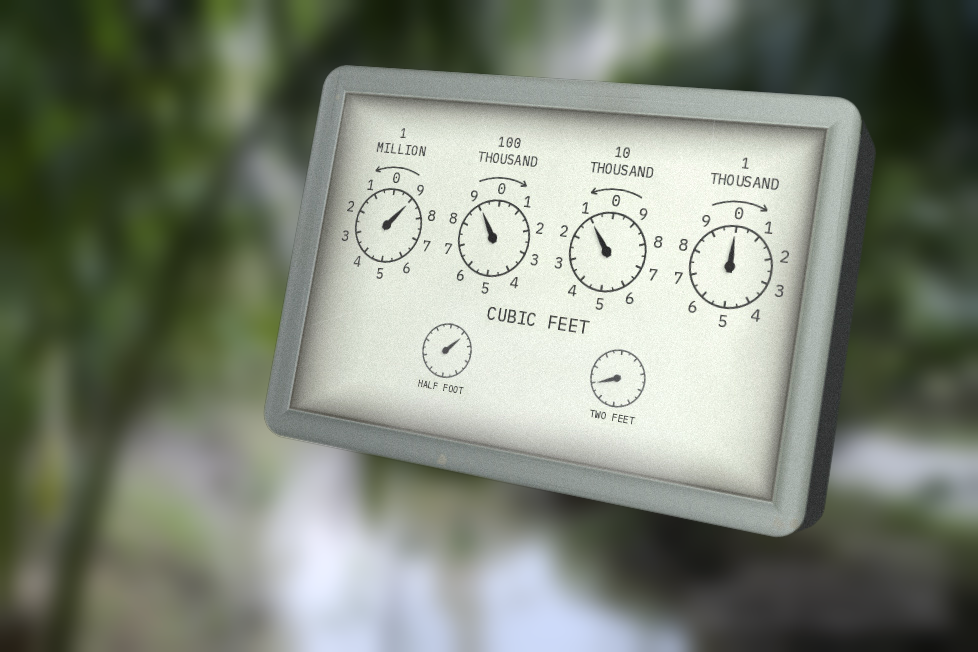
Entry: 891000,ft³
